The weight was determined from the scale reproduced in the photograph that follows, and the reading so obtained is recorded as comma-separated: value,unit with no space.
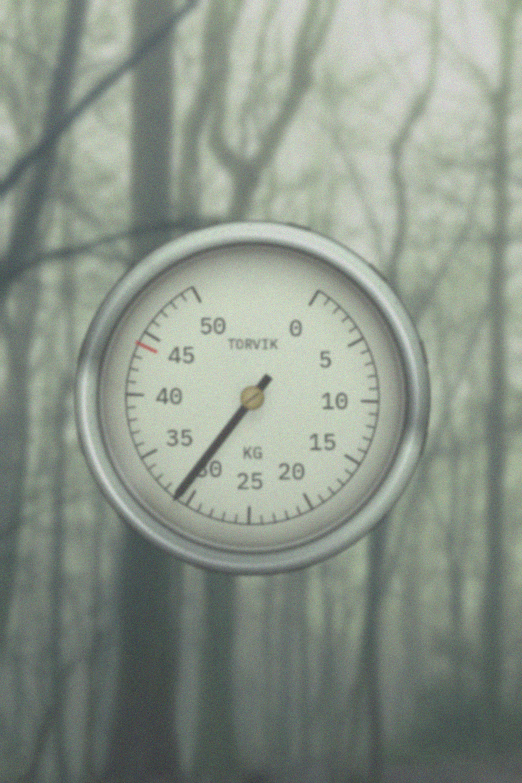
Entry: 31,kg
